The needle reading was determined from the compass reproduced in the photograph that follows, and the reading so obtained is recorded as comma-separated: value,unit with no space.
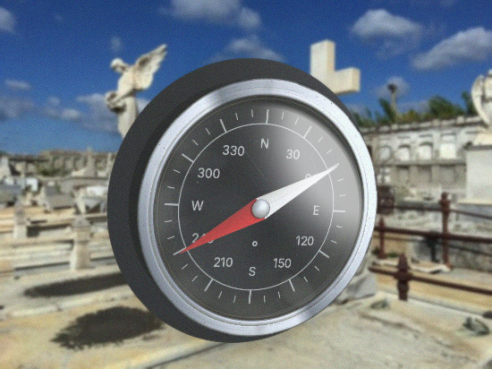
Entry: 240,°
